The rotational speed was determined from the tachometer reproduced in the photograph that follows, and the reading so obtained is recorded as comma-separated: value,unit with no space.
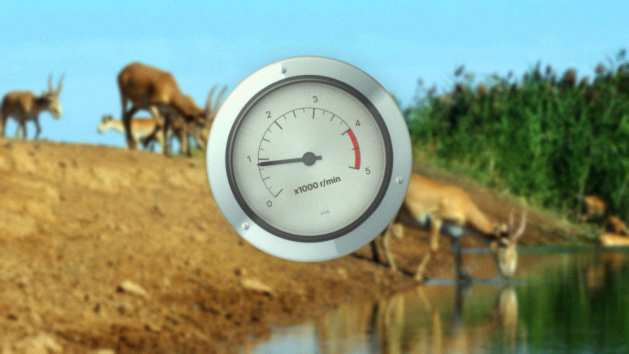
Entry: 875,rpm
